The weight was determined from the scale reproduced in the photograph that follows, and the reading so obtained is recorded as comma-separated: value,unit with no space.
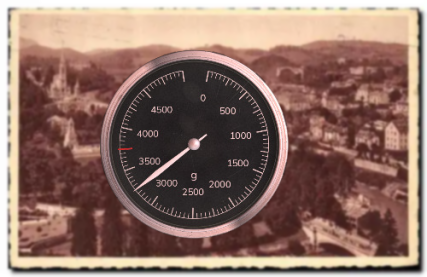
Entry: 3250,g
